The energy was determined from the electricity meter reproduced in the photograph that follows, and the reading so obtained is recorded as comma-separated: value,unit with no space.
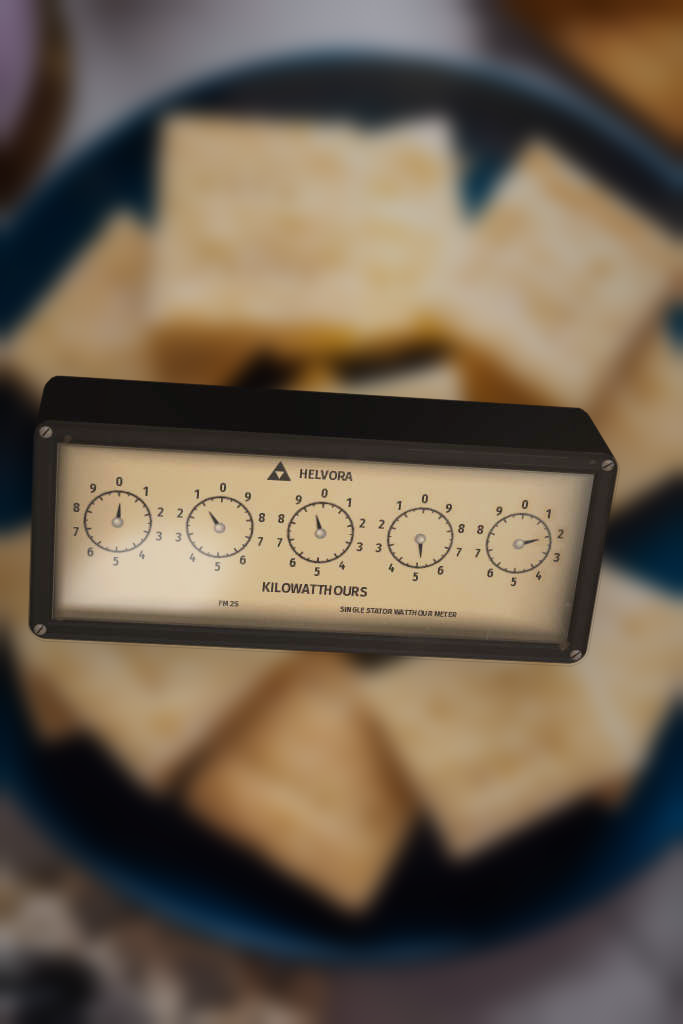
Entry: 952,kWh
